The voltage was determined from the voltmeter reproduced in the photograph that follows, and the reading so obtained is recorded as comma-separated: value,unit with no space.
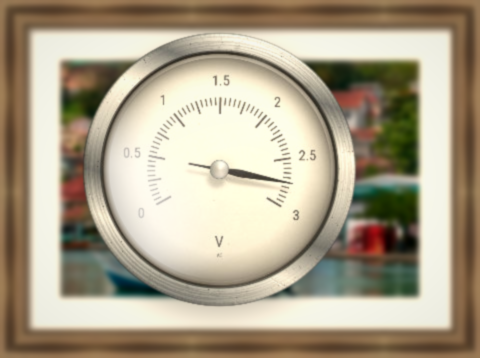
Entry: 2.75,V
